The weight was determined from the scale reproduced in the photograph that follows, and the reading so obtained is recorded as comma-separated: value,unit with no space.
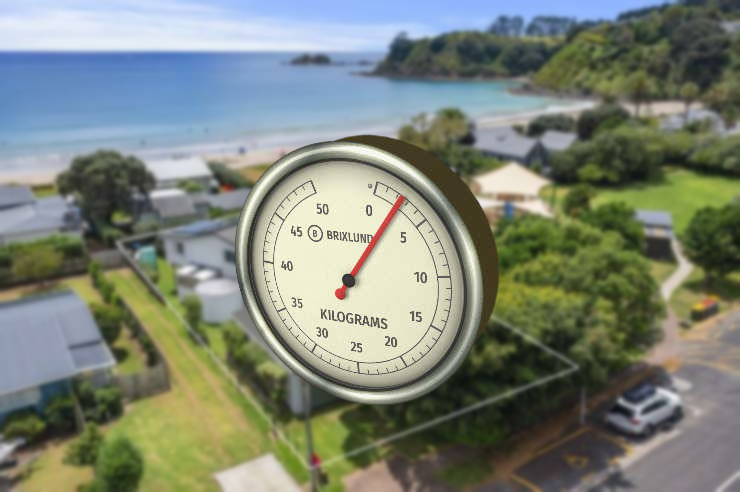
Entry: 2.5,kg
